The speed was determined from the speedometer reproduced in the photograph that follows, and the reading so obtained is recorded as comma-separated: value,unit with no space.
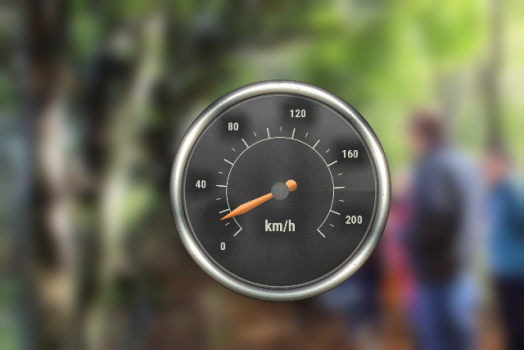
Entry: 15,km/h
